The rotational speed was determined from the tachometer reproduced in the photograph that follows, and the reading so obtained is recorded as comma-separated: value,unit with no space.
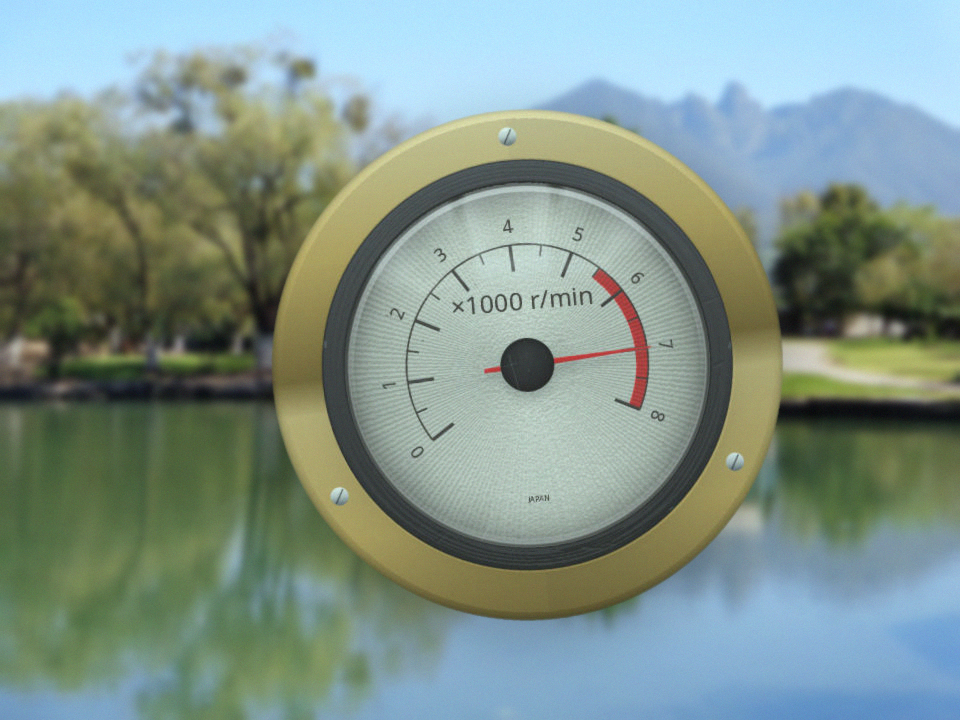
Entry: 7000,rpm
